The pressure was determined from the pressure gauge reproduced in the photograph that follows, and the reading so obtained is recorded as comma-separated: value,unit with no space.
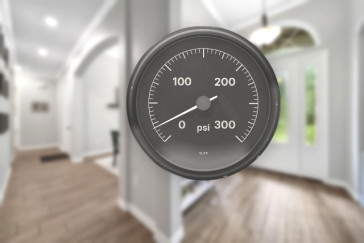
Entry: 20,psi
